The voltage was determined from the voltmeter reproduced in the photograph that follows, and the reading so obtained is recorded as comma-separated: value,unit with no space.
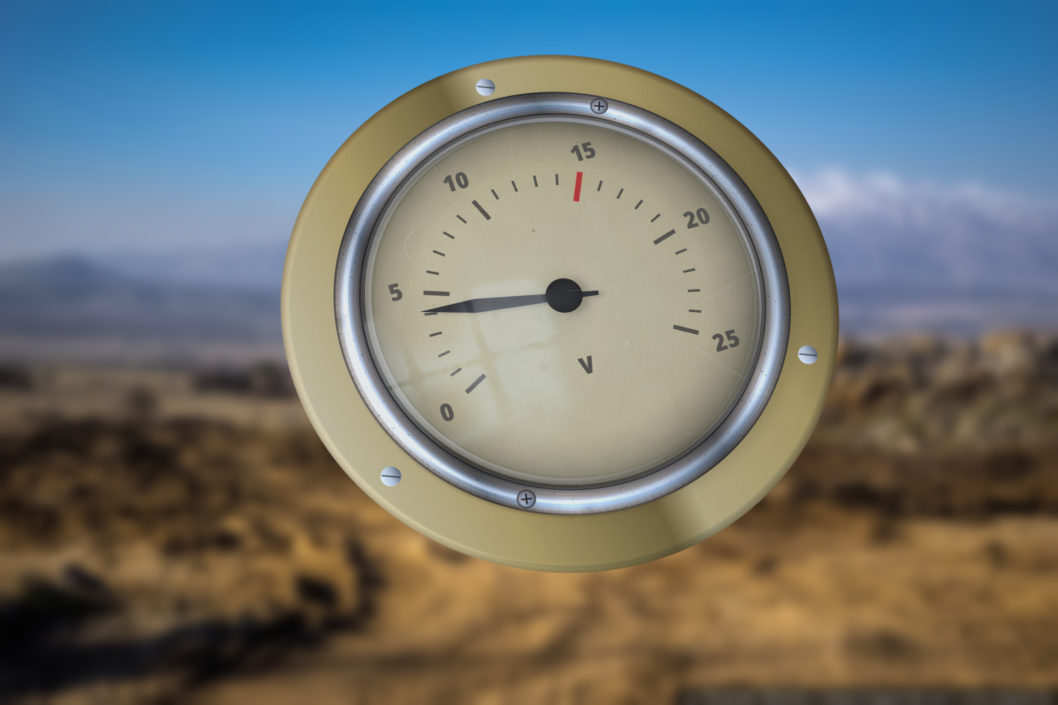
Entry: 4,V
